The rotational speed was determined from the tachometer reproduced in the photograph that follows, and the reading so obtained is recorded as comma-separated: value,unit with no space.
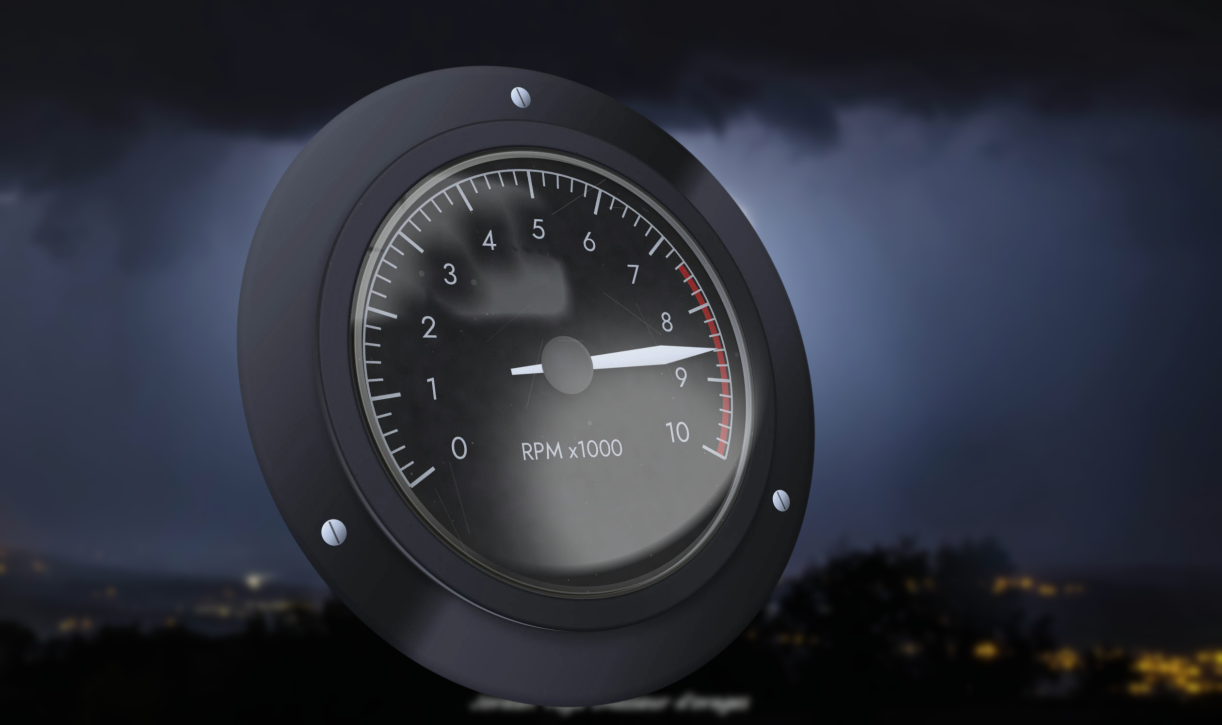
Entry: 8600,rpm
